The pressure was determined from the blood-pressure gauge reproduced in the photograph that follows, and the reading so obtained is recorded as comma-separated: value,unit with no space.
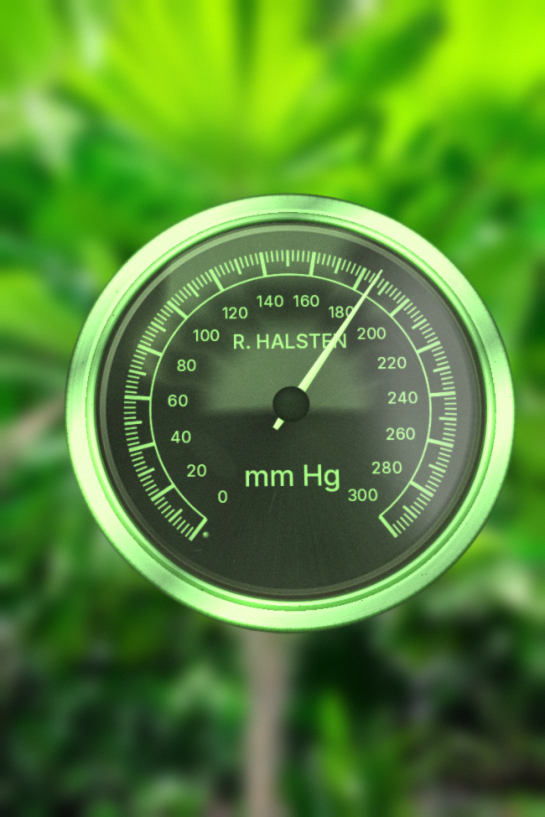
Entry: 186,mmHg
